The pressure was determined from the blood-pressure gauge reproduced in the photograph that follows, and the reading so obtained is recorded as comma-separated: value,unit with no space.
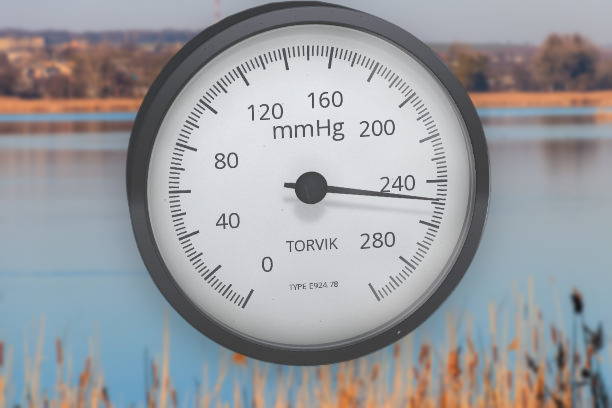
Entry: 248,mmHg
